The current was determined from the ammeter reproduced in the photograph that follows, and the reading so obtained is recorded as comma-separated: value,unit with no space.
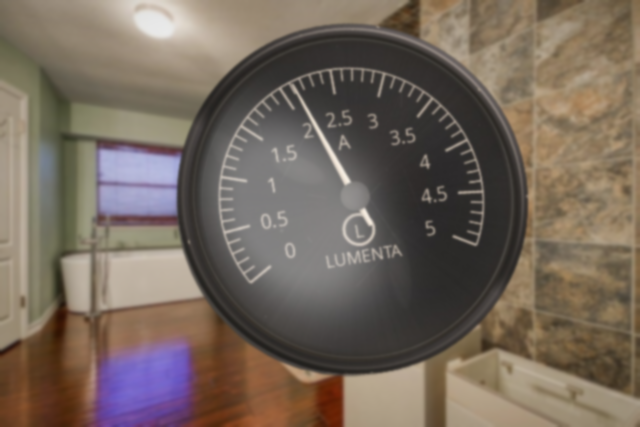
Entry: 2.1,A
